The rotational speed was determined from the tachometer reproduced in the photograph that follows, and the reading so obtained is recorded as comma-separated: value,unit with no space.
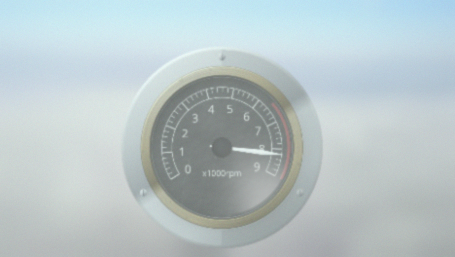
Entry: 8200,rpm
